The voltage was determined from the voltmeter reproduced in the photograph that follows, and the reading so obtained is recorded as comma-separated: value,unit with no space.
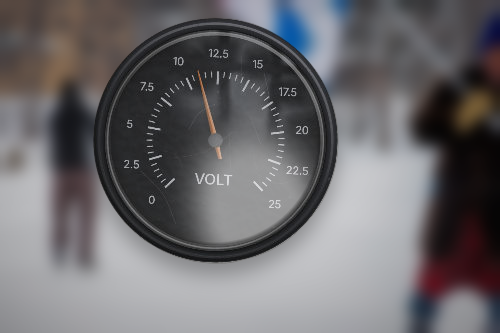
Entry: 11,V
